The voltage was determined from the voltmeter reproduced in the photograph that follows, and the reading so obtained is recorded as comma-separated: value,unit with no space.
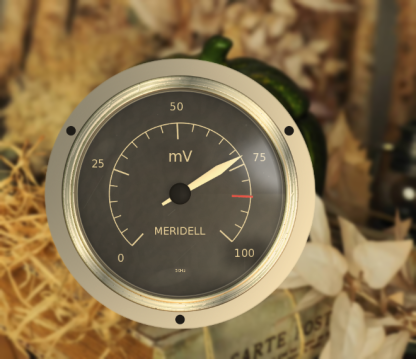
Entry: 72.5,mV
